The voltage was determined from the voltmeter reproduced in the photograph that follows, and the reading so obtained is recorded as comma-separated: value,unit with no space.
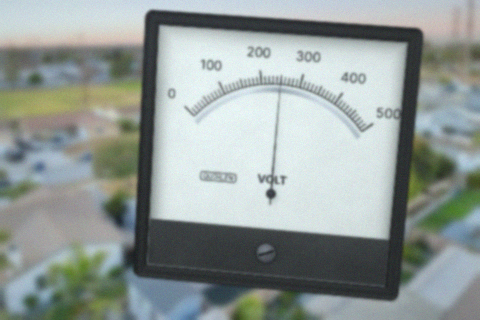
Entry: 250,V
